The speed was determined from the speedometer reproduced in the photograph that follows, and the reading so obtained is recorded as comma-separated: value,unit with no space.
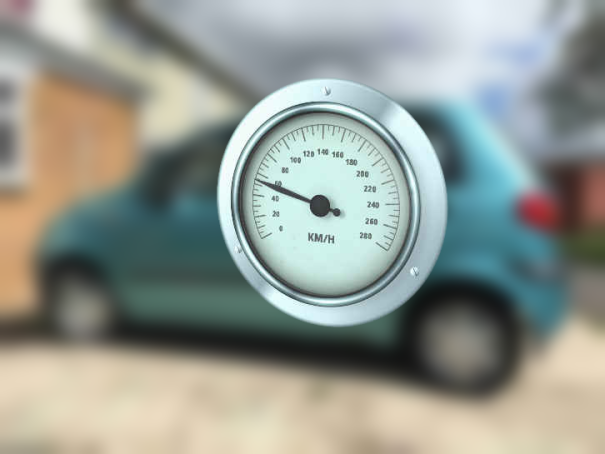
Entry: 55,km/h
